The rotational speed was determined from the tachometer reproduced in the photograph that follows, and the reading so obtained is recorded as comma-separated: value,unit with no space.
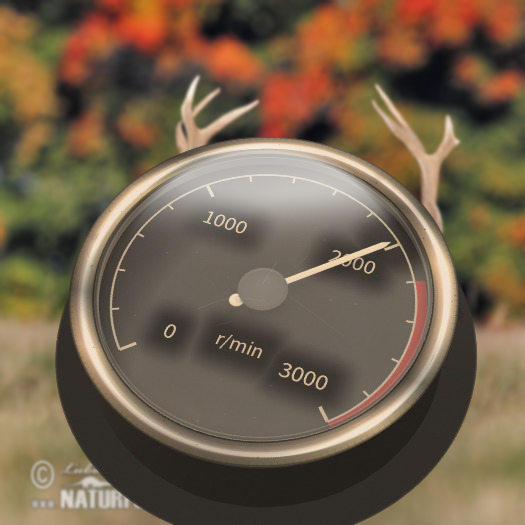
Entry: 2000,rpm
